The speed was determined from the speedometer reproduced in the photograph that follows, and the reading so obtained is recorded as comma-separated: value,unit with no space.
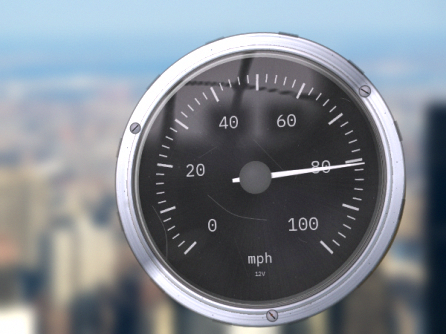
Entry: 81,mph
